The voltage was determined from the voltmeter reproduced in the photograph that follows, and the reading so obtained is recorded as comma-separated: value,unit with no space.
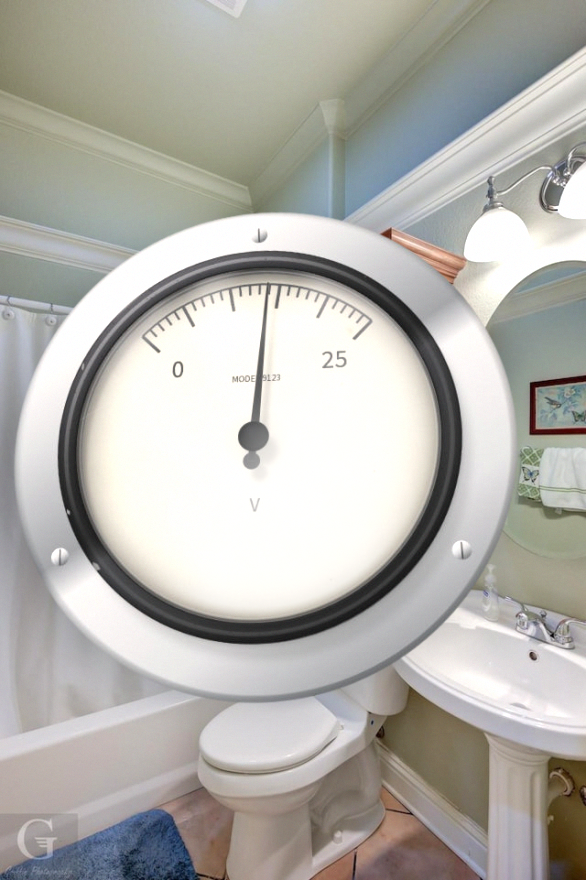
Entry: 14,V
